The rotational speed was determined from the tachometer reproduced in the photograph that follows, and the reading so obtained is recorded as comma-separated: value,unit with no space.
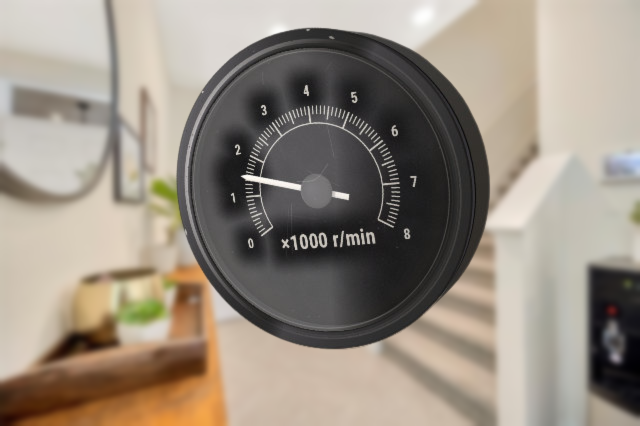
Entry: 1500,rpm
